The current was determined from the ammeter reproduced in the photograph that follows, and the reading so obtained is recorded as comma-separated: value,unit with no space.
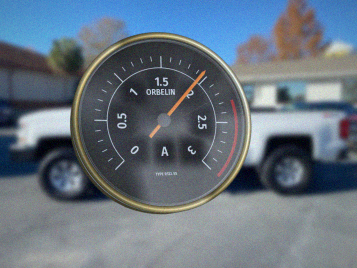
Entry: 1.95,A
